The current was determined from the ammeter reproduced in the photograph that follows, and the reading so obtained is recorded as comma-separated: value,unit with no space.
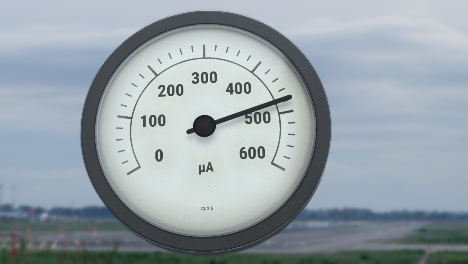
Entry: 480,µA
